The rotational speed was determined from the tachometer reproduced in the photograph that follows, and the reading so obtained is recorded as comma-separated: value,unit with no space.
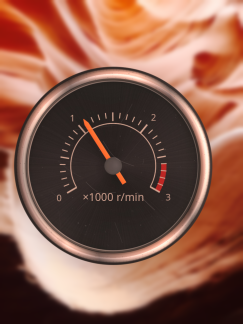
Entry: 1100,rpm
